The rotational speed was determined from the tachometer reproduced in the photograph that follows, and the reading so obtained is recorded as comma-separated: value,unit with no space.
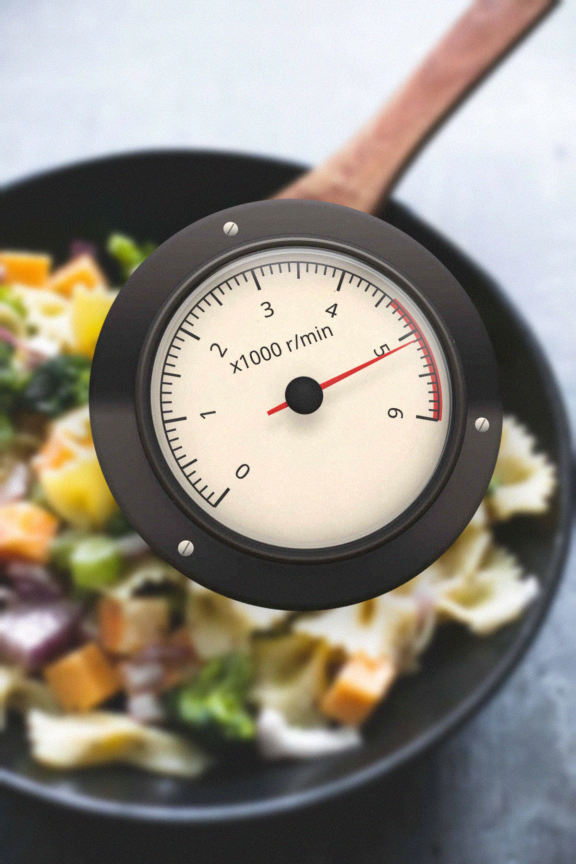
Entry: 5100,rpm
